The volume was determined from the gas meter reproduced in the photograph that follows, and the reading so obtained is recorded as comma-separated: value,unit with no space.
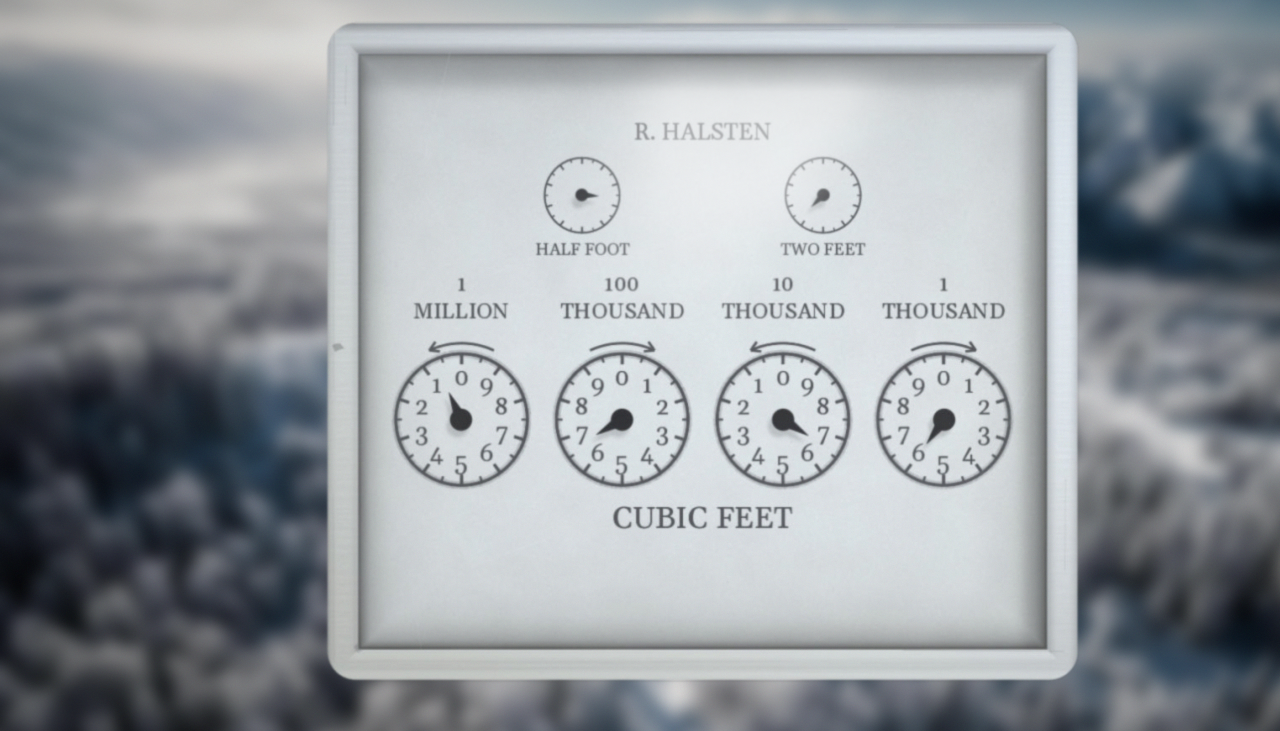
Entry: 66600,ft³
